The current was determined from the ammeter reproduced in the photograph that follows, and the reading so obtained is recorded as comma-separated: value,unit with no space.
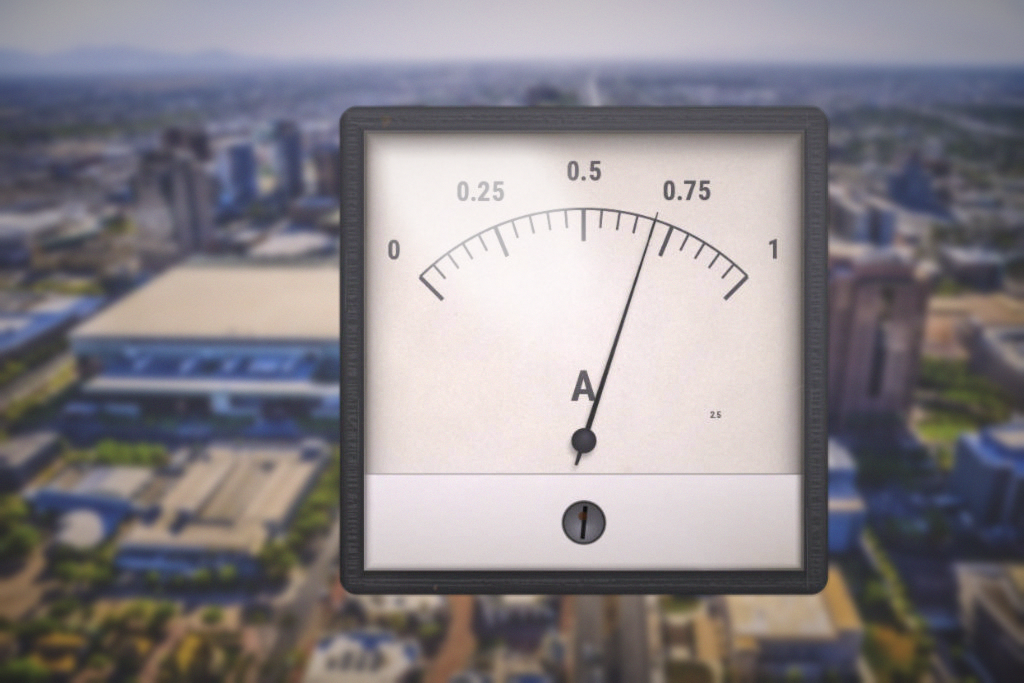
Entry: 0.7,A
